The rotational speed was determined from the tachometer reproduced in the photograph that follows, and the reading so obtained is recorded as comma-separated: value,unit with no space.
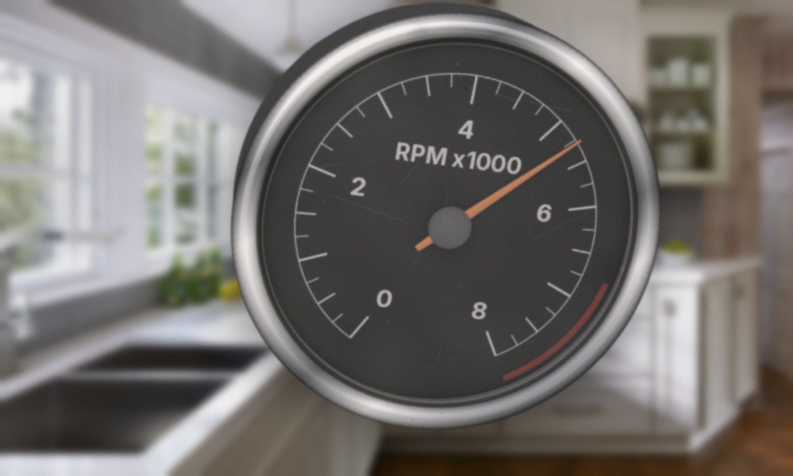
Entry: 5250,rpm
